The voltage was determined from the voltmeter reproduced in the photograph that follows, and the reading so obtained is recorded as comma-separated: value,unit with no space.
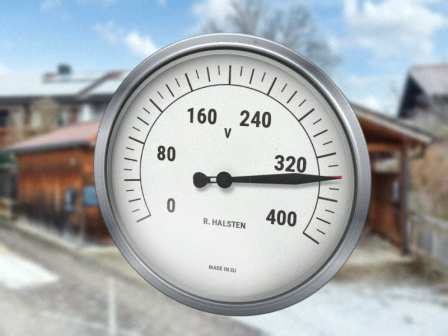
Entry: 340,V
